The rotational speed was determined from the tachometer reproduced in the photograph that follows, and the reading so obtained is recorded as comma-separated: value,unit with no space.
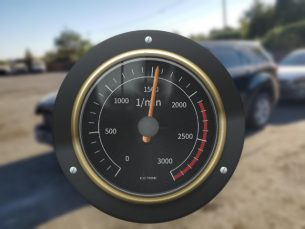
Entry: 1550,rpm
